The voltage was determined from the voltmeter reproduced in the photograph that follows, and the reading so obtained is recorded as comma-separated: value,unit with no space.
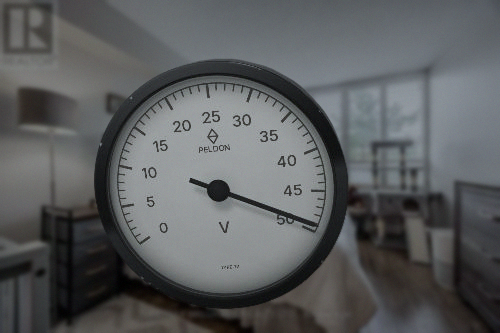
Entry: 49,V
